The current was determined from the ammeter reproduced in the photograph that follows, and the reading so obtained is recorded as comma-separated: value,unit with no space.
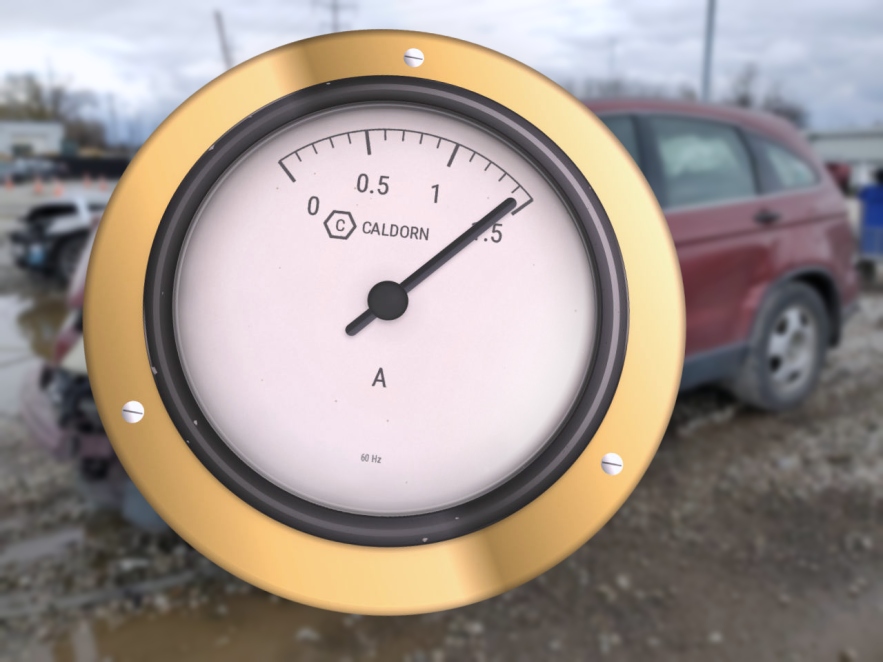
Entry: 1.45,A
